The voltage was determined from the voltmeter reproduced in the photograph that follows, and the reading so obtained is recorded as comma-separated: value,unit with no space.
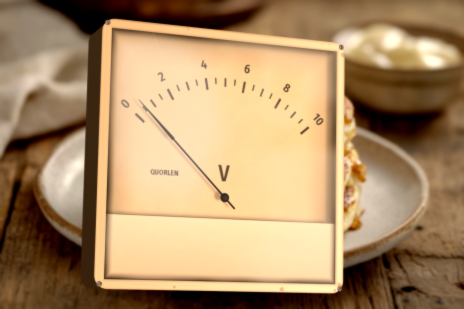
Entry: 0.5,V
